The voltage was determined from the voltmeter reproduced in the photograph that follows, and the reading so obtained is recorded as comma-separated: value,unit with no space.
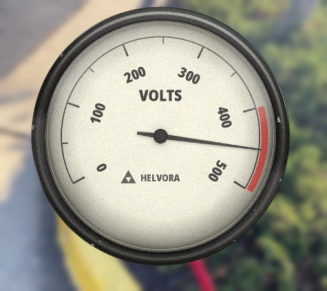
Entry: 450,V
